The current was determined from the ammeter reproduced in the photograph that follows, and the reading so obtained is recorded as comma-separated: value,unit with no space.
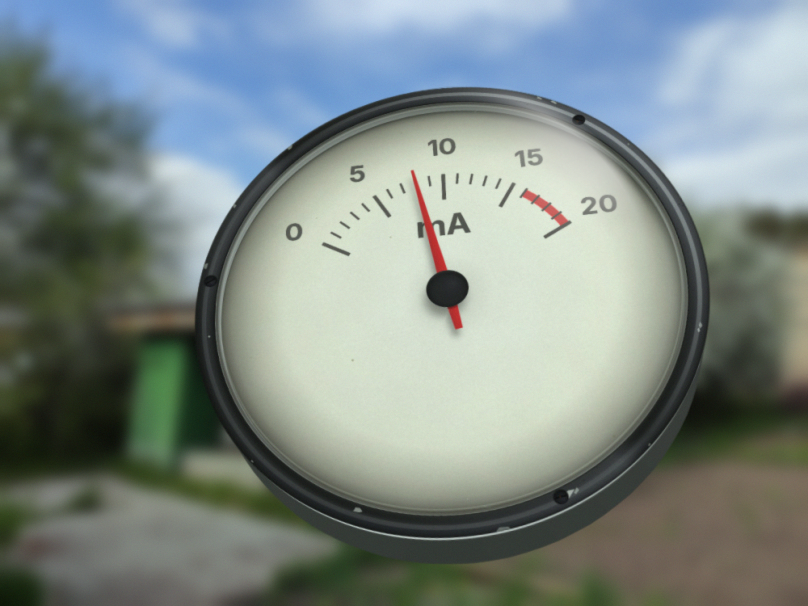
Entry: 8,mA
